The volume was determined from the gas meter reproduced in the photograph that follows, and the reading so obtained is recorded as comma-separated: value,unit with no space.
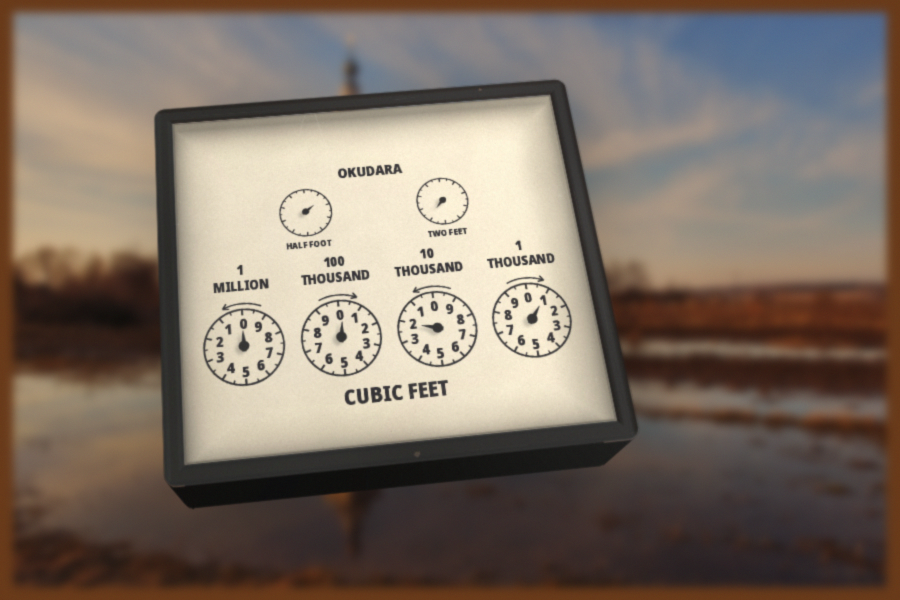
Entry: 2100,ft³
